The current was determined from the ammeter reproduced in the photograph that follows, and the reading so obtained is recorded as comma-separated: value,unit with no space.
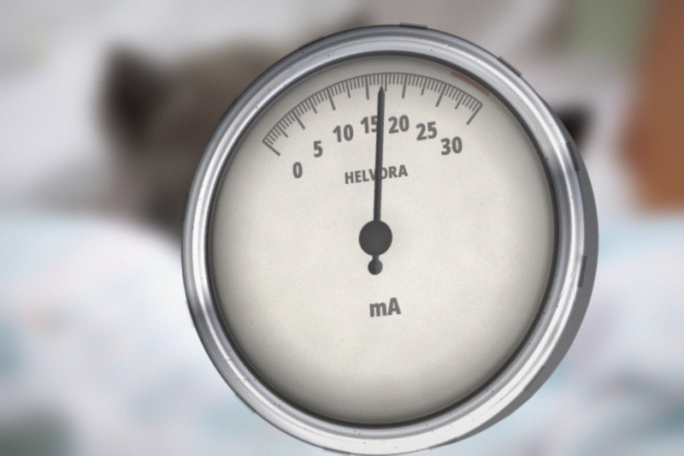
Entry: 17.5,mA
